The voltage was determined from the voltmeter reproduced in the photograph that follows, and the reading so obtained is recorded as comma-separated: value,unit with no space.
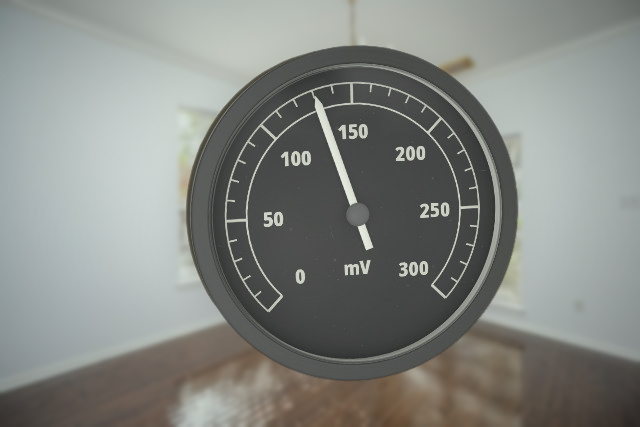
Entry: 130,mV
